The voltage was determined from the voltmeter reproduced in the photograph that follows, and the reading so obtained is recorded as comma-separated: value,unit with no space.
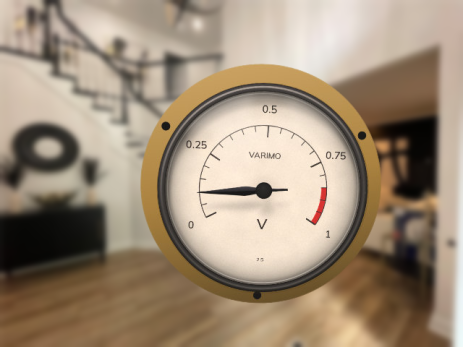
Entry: 0.1,V
